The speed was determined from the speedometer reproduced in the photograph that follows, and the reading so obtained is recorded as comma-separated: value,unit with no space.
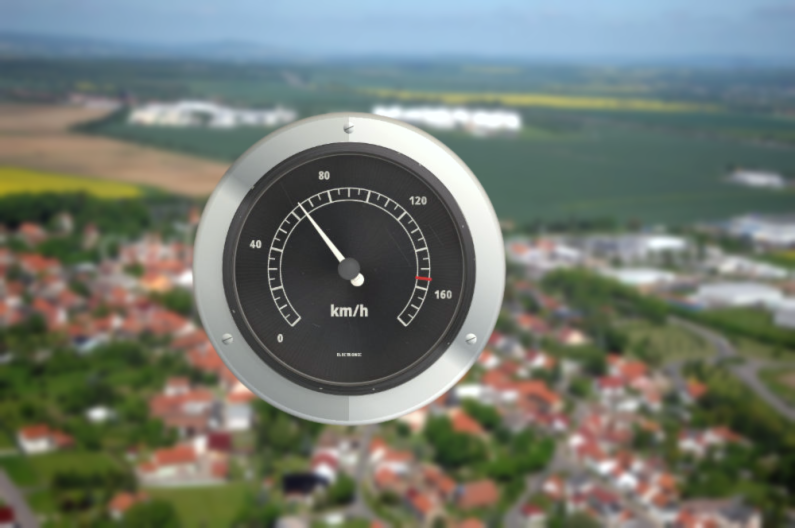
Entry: 65,km/h
